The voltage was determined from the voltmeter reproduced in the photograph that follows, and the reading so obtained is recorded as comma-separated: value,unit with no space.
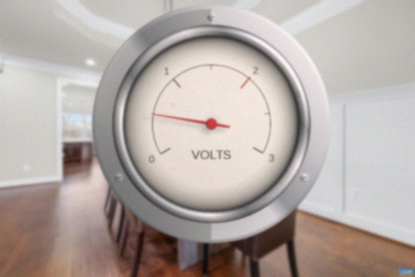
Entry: 0.5,V
